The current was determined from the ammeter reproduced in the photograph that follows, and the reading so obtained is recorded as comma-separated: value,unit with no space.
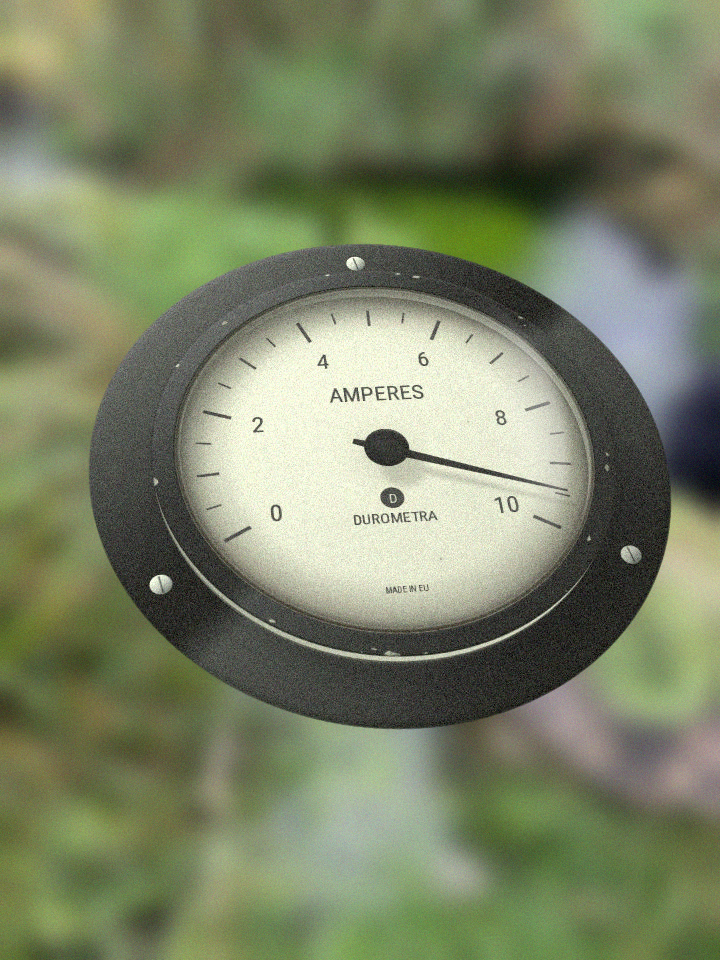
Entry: 9.5,A
